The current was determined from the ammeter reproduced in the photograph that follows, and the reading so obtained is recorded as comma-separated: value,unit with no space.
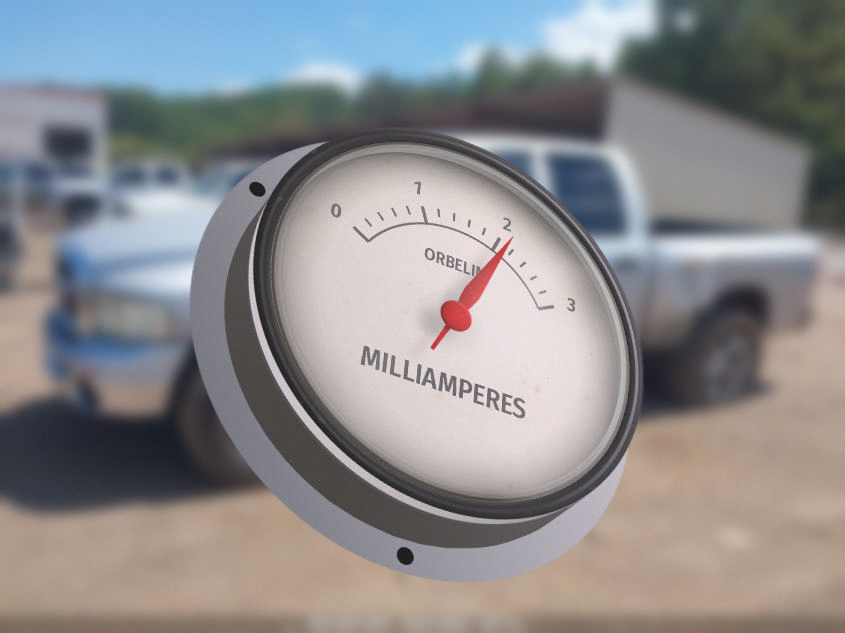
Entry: 2.1,mA
